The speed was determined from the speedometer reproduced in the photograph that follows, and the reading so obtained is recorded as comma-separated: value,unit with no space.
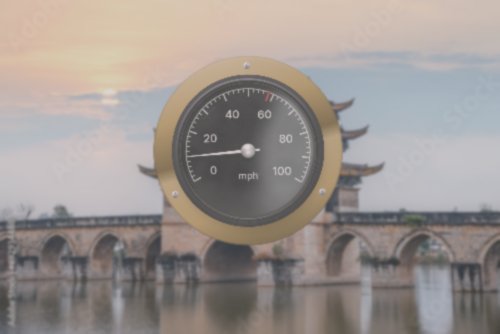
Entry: 10,mph
